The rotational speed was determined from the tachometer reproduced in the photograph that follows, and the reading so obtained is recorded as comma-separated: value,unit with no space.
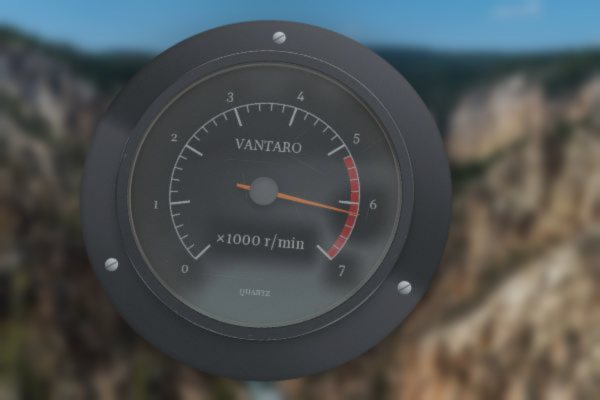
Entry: 6200,rpm
